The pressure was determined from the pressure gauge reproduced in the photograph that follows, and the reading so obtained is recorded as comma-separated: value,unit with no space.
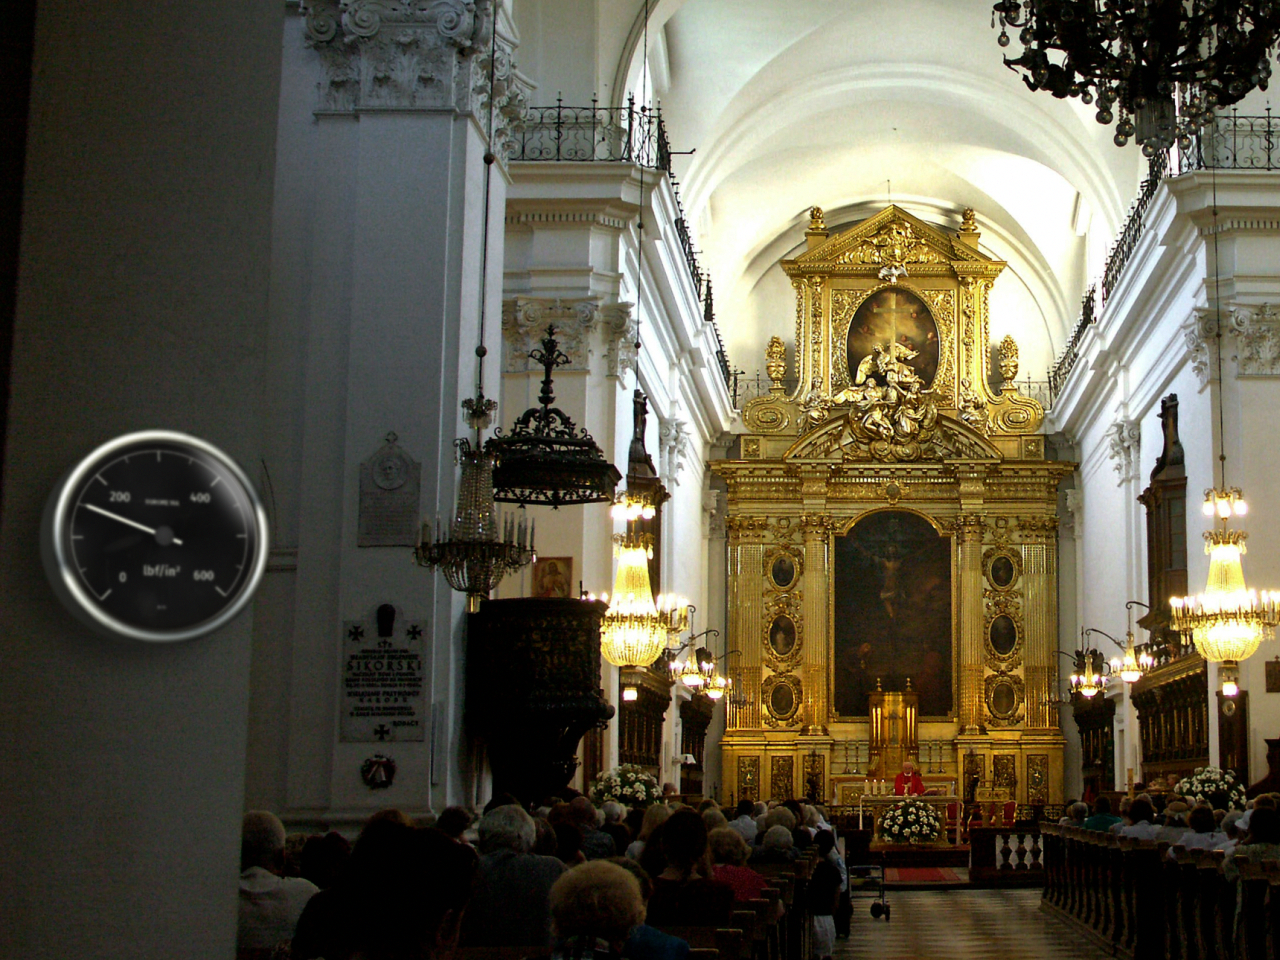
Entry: 150,psi
